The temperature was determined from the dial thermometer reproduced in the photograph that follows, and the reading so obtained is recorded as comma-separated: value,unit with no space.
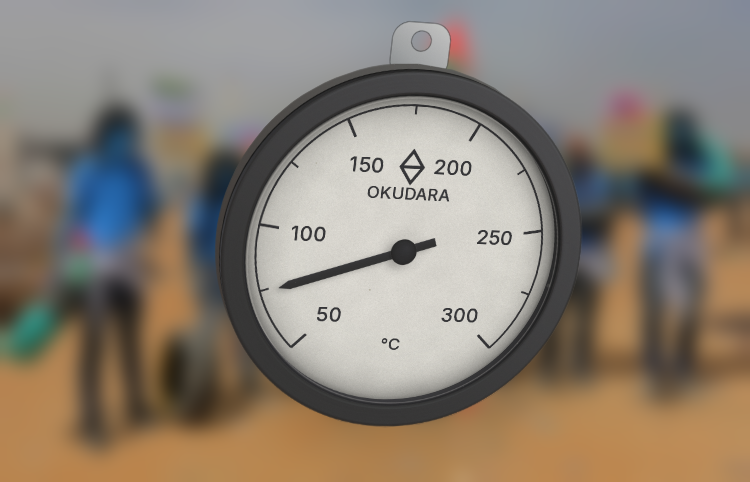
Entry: 75,°C
